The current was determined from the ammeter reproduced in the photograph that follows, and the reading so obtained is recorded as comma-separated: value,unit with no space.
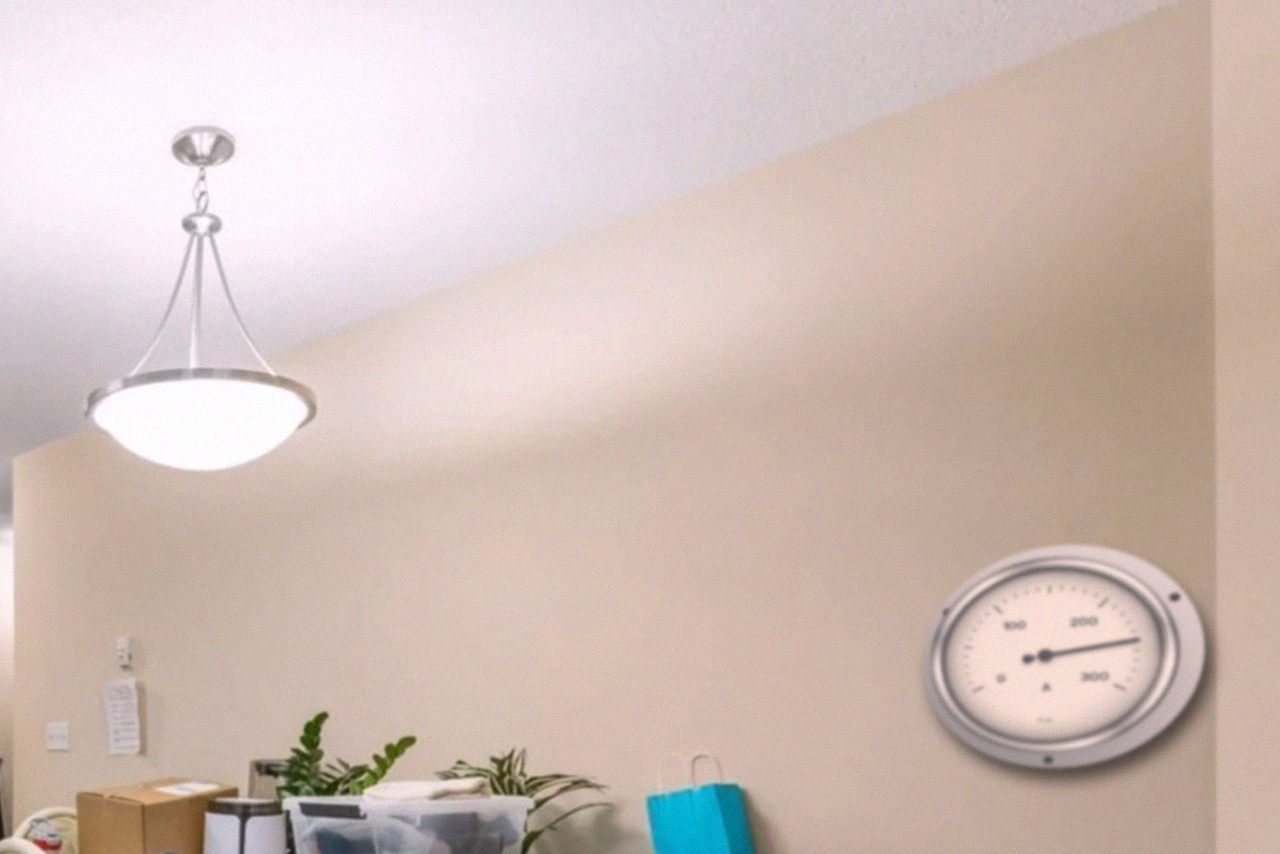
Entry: 250,A
